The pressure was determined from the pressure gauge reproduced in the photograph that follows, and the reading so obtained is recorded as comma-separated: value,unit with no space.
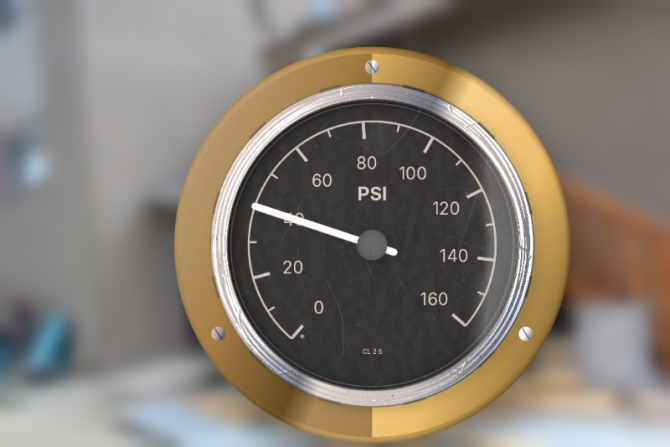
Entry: 40,psi
